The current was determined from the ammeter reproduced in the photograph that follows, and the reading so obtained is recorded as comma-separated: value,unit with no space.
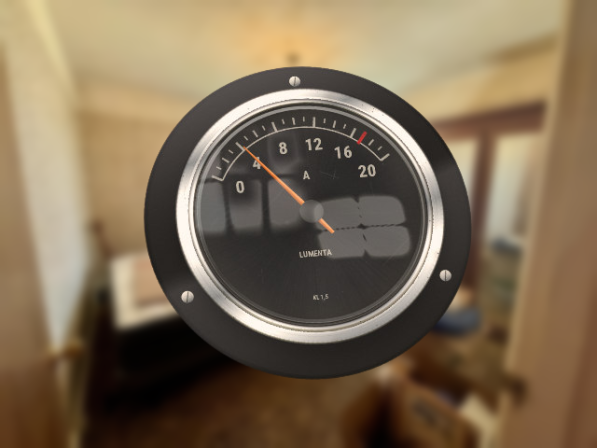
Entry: 4,A
